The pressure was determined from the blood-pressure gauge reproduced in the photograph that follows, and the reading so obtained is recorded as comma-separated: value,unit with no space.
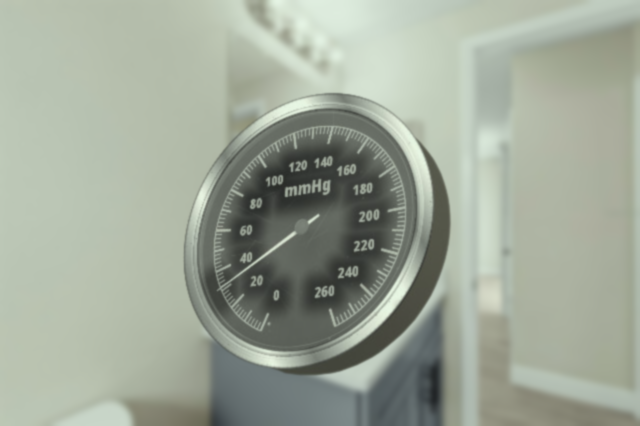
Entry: 30,mmHg
